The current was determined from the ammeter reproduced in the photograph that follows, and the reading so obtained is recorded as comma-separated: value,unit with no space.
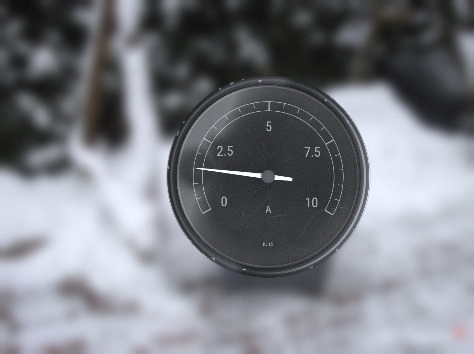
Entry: 1.5,A
